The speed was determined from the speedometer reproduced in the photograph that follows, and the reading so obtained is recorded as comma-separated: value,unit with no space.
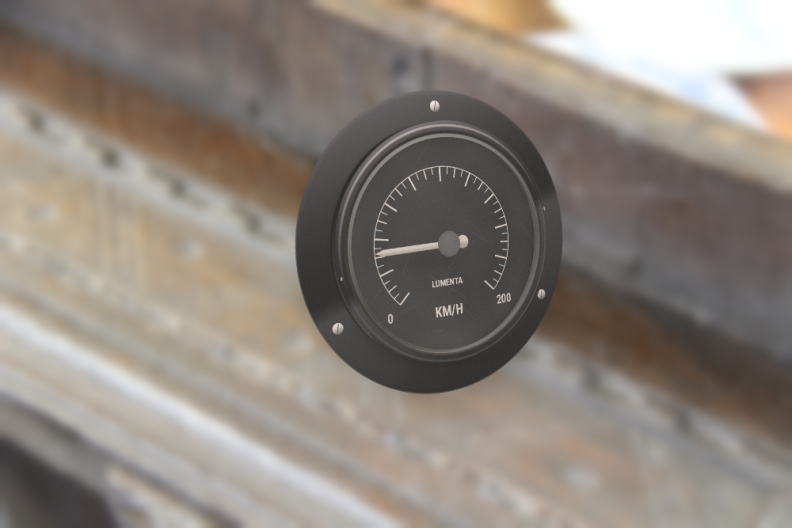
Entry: 32.5,km/h
